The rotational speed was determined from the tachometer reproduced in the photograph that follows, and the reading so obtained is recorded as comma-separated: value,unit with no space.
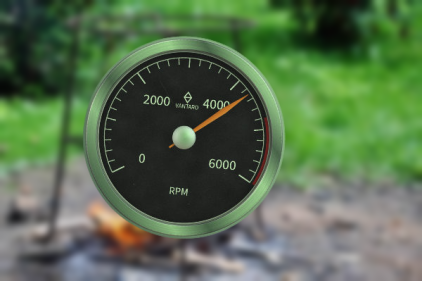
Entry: 4300,rpm
